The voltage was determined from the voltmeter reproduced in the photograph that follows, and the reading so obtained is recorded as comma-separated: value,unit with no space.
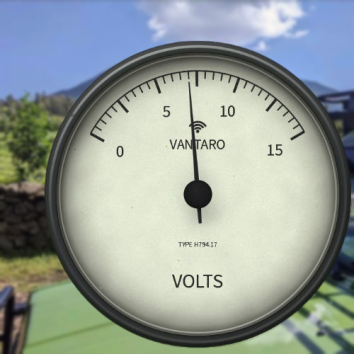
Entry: 7,V
